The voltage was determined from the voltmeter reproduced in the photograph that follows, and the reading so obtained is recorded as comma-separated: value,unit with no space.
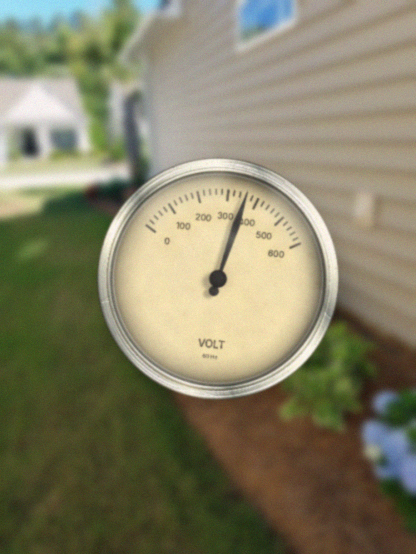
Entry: 360,V
